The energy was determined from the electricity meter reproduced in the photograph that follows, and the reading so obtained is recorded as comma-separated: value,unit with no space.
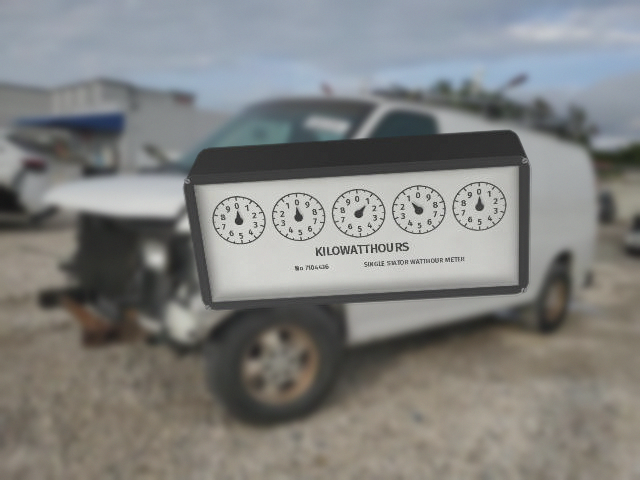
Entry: 110,kWh
